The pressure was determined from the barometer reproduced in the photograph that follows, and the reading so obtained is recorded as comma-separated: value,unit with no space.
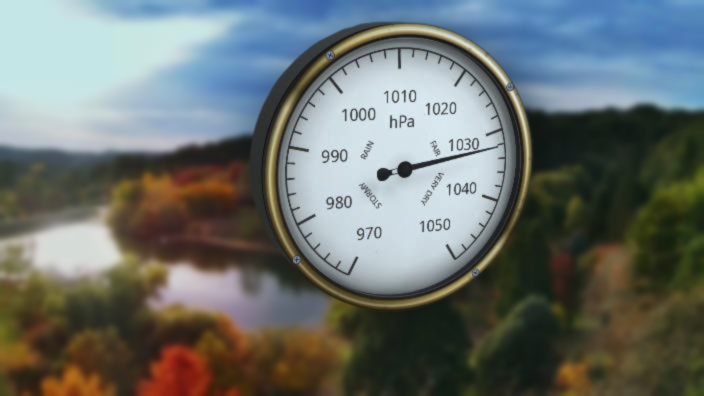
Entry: 1032,hPa
